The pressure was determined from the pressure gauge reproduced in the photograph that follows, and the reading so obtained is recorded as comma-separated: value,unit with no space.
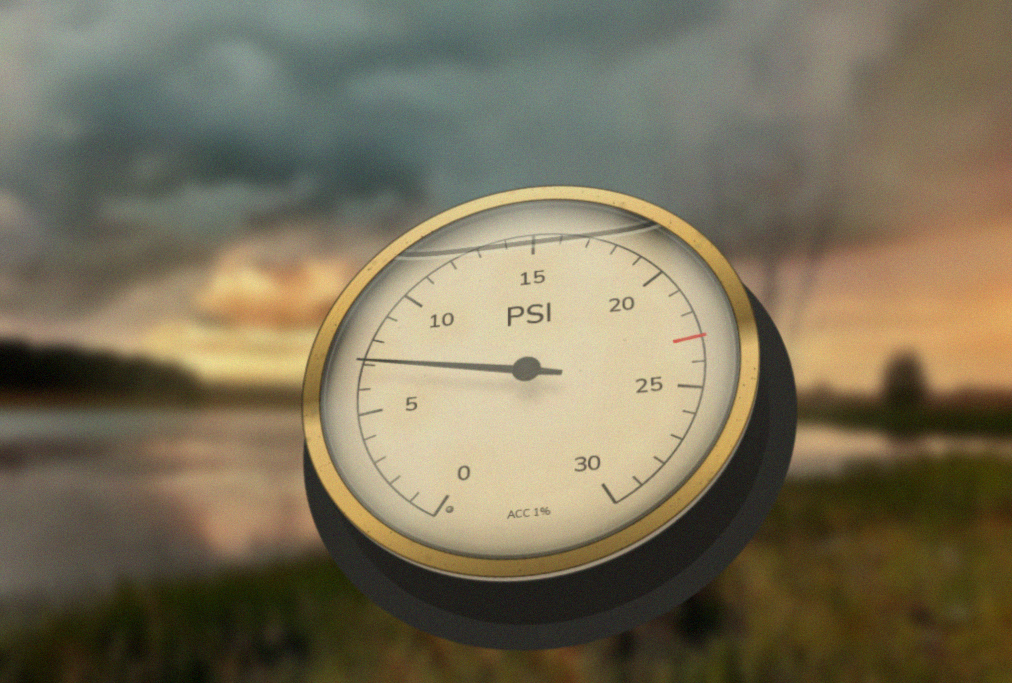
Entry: 7,psi
